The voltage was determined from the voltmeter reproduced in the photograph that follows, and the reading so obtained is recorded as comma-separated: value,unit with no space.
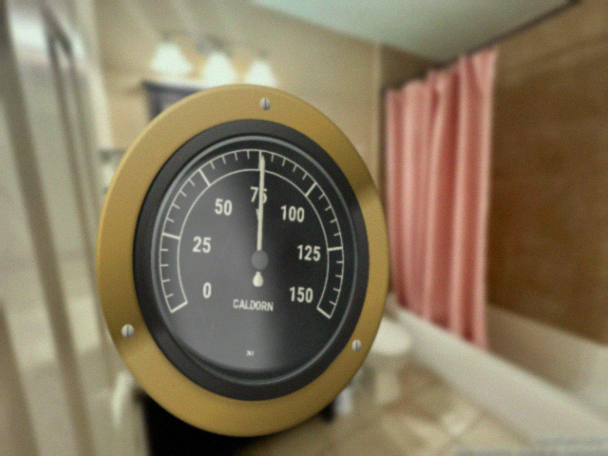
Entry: 75,V
